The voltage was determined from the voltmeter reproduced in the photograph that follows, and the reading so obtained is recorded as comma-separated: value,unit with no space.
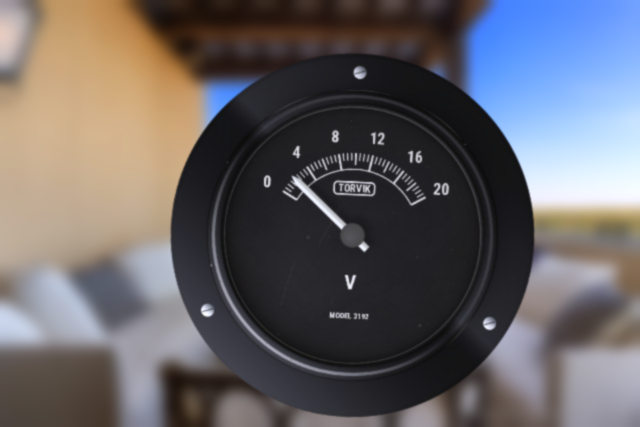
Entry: 2,V
